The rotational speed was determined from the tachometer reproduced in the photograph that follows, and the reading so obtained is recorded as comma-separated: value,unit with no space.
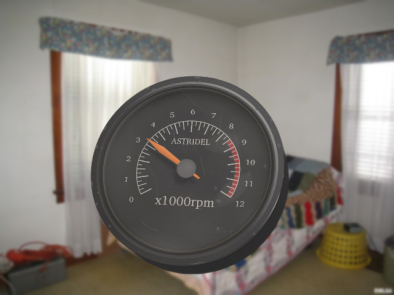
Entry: 3250,rpm
